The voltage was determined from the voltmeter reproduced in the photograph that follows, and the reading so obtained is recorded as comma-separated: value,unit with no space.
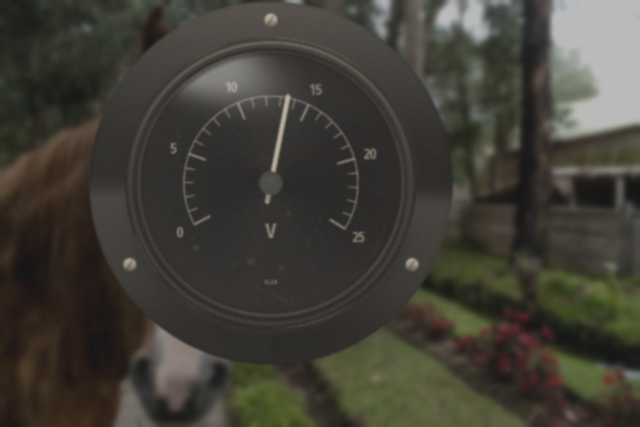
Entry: 13.5,V
